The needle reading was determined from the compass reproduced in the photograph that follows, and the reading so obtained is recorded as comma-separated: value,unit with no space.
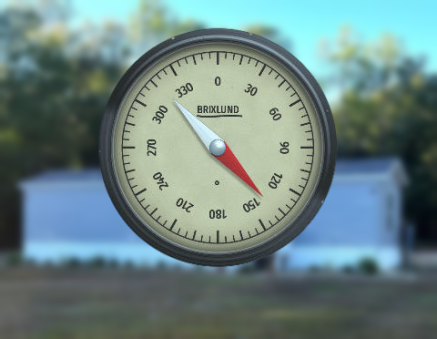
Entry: 137.5,°
